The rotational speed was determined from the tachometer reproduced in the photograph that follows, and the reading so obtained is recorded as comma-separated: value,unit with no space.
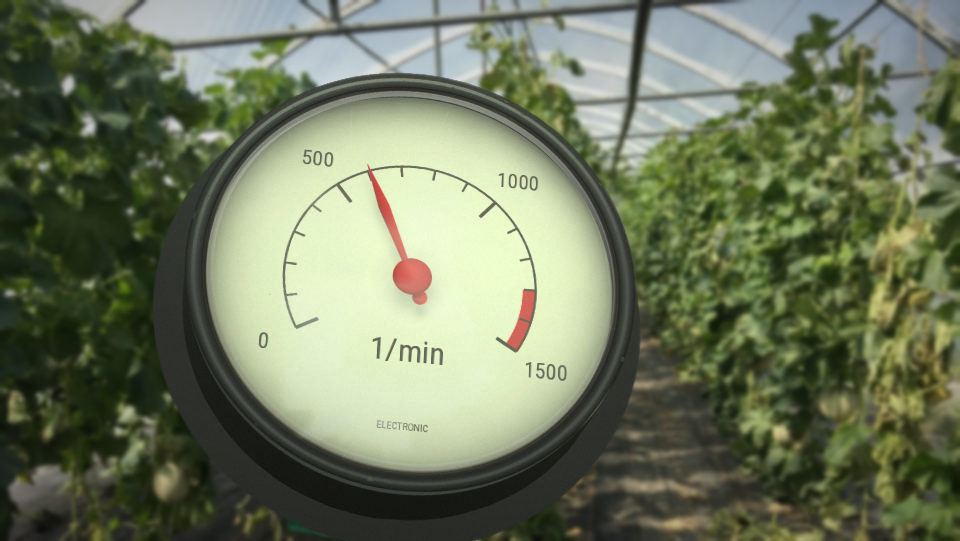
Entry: 600,rpm
